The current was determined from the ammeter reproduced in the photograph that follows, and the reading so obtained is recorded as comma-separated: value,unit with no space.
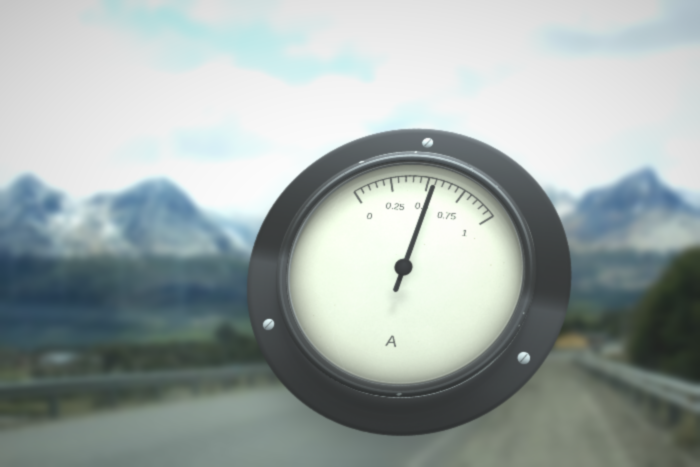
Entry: 0.55,A
